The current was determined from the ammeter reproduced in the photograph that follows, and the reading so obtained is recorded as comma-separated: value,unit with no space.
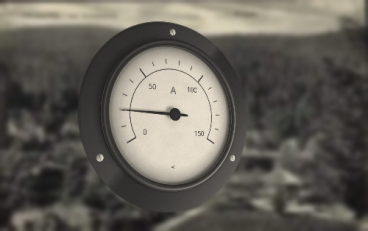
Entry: 20,A
